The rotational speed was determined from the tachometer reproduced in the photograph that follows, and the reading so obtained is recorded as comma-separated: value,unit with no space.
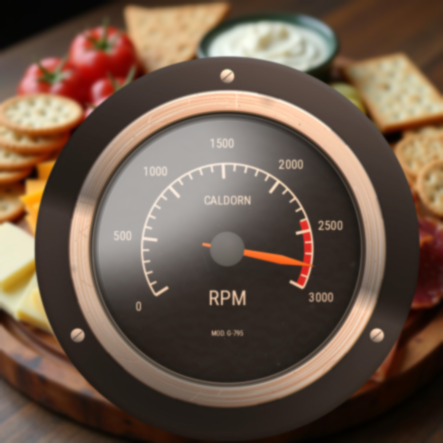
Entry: 2800,rpm
